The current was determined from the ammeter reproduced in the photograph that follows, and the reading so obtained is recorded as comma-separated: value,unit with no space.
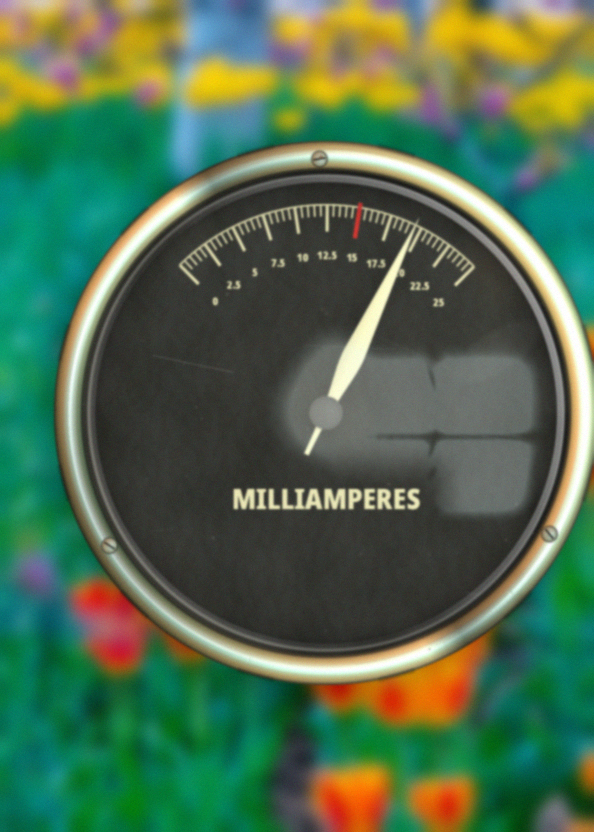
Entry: 19.5,mA
